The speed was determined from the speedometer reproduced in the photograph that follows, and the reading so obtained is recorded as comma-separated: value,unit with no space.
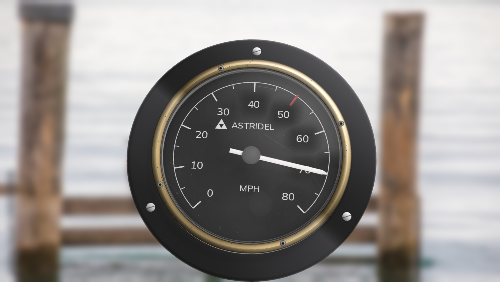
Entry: 70,mph
